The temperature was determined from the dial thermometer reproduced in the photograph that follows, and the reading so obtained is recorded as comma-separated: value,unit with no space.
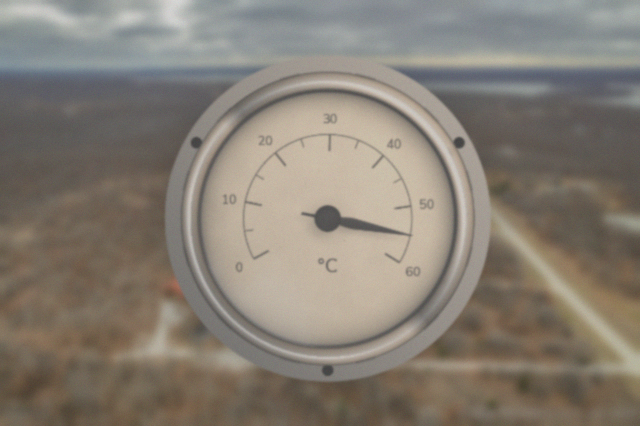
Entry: 55,°C
